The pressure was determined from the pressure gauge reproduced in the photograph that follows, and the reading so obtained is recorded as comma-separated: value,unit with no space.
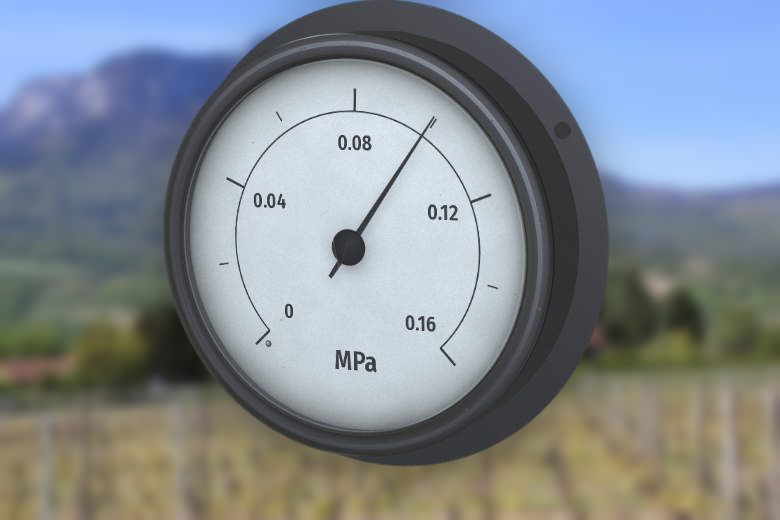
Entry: 0.1,MPa
